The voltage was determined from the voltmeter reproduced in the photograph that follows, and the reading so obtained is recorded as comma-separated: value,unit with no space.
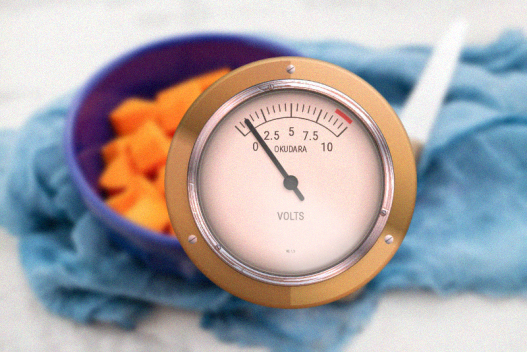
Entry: 1,V
